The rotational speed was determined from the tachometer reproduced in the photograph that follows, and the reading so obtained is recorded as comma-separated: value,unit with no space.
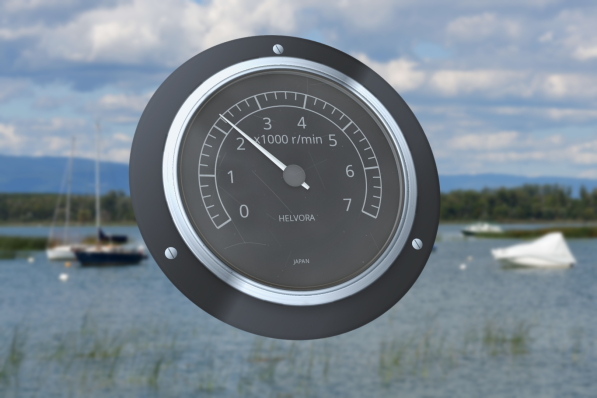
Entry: 2200,rpm
